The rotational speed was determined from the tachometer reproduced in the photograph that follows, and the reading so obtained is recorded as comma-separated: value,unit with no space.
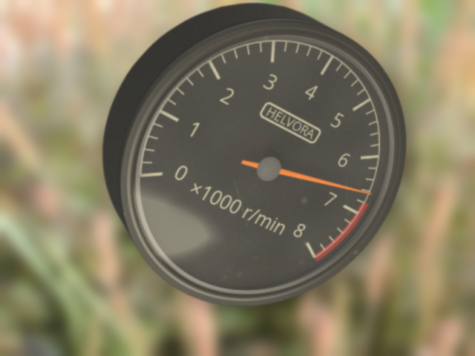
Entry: 6600,rpm
